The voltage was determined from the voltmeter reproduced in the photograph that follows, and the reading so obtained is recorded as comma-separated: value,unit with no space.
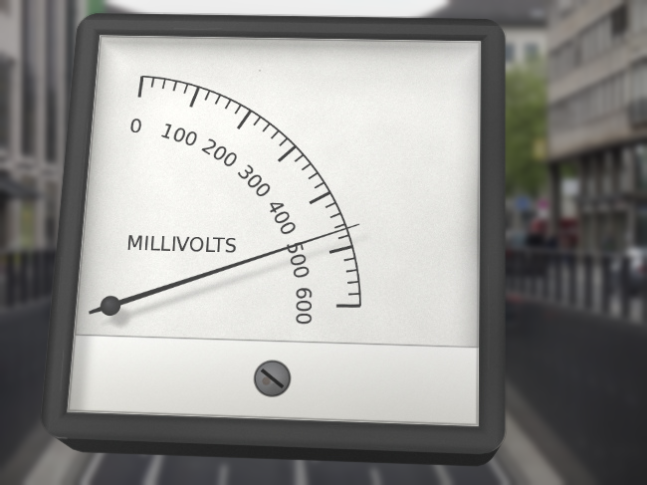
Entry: 470,mV
